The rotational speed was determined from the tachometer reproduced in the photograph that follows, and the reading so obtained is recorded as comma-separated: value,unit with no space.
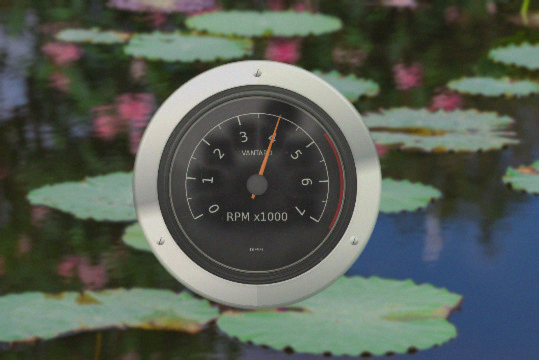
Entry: 4000,rpm
